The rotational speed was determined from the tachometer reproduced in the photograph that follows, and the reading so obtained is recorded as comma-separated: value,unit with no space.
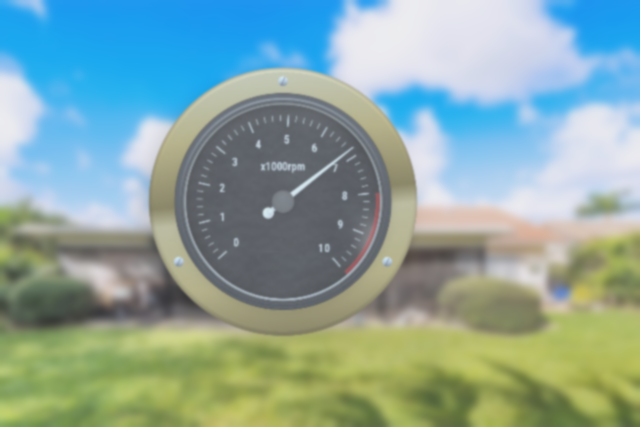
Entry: 6800,rpm
